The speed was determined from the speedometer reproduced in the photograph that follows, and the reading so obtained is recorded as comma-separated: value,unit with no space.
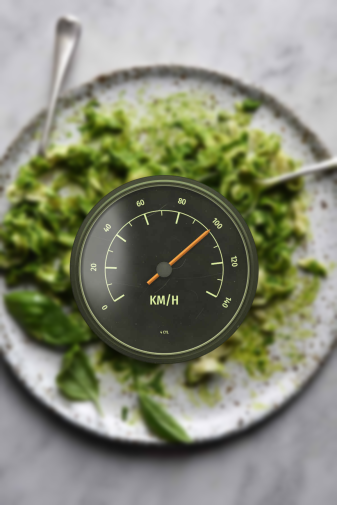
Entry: 100,km/h
